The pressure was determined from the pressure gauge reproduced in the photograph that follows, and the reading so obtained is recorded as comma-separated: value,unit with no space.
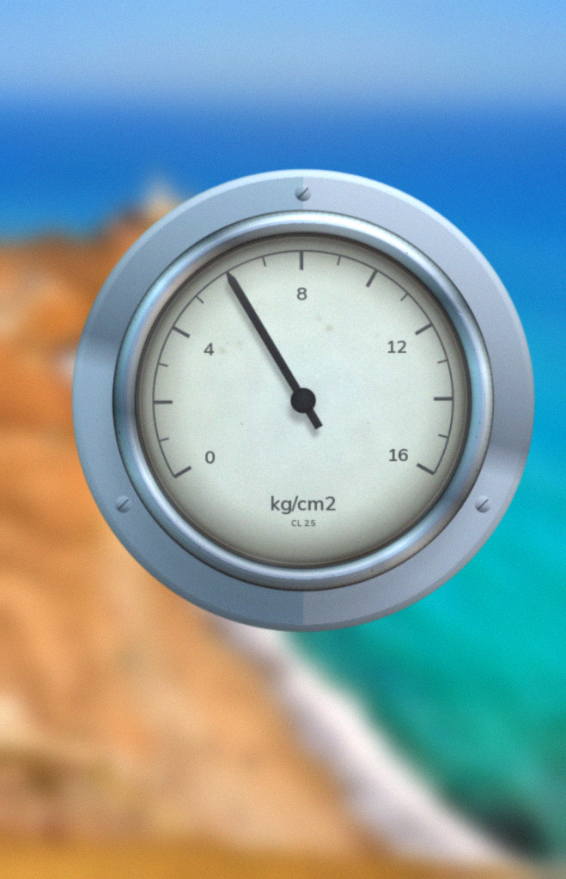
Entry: 6,kg/cm²
